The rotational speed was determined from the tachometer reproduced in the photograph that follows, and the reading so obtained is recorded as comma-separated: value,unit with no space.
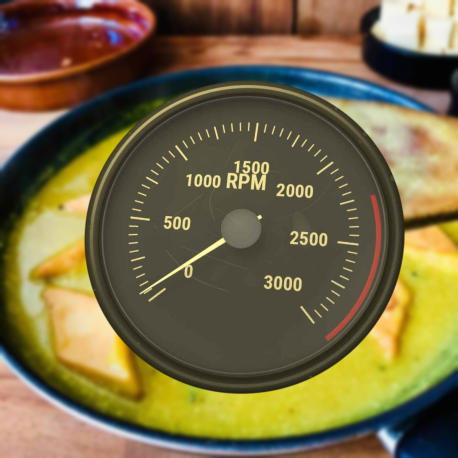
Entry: 50,rpm
